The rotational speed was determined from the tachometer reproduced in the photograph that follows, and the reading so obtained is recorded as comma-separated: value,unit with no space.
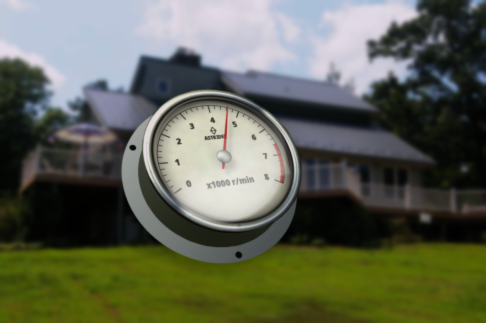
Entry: 4600,rpm
